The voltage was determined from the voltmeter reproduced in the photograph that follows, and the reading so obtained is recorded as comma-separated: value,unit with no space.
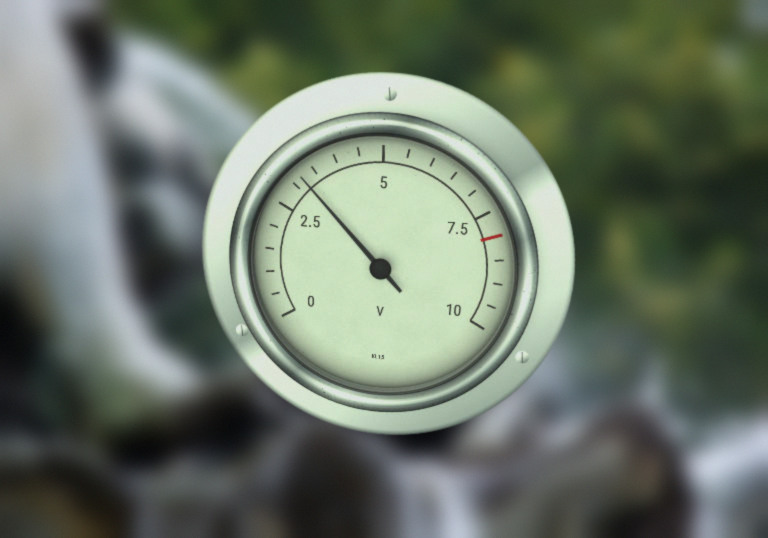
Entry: 3.25,V
